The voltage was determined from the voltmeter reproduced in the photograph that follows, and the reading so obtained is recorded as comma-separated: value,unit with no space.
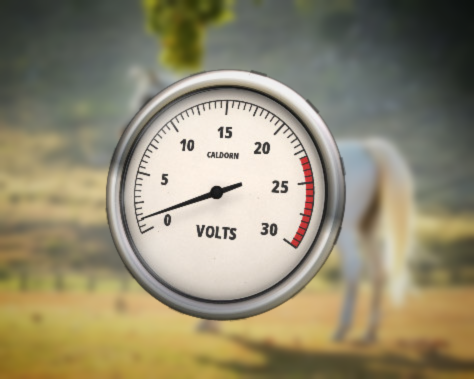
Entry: 1,V
